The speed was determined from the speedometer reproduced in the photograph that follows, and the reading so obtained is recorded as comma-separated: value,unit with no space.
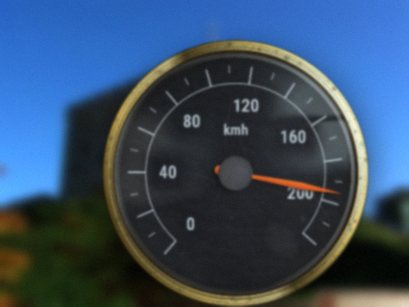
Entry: 195,km/h
